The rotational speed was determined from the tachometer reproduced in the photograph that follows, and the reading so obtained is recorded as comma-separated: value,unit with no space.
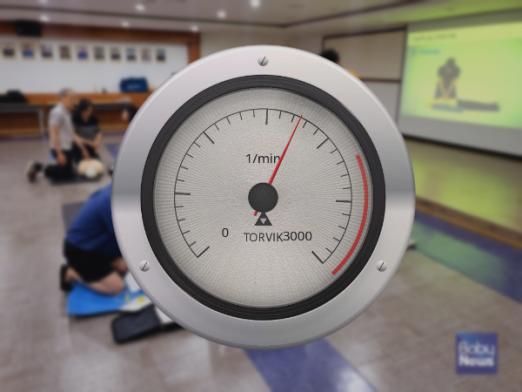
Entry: 1750,rpm
